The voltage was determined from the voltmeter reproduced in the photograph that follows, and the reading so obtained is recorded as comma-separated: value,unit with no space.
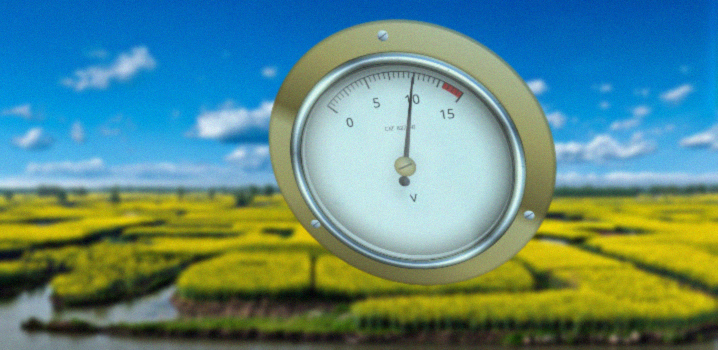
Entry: 10,V
